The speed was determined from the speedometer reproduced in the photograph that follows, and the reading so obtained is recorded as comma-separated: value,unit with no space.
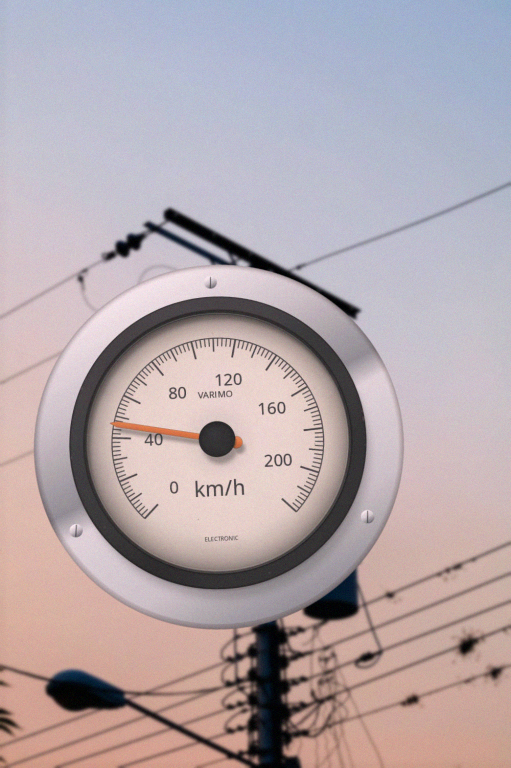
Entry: 46,km/h
